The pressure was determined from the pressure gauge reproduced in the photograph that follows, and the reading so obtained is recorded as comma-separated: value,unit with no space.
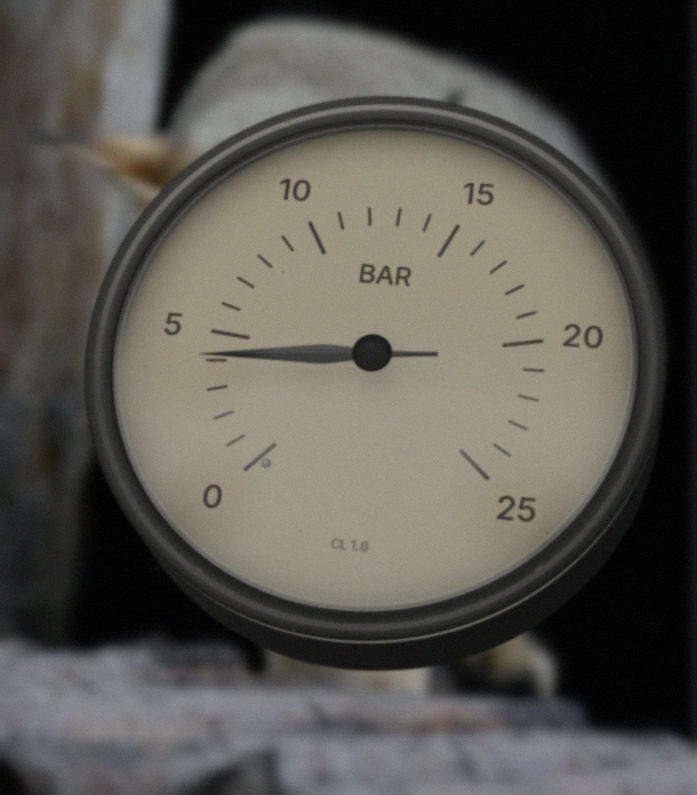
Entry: 4,bar
